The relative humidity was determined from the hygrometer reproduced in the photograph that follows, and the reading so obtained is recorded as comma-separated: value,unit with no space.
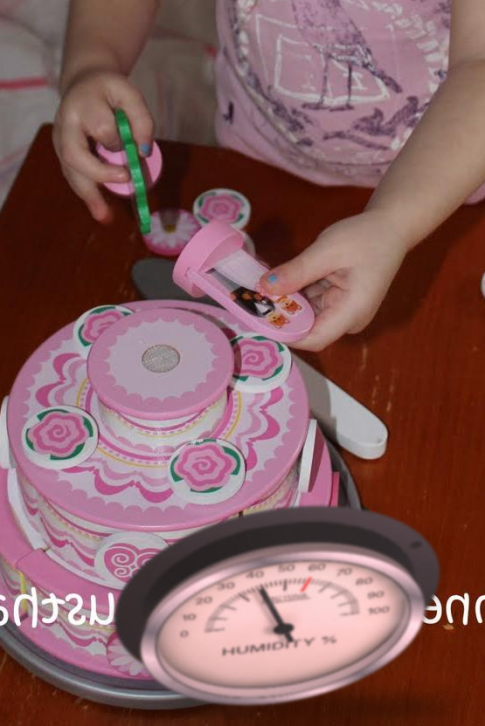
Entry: 40,%
